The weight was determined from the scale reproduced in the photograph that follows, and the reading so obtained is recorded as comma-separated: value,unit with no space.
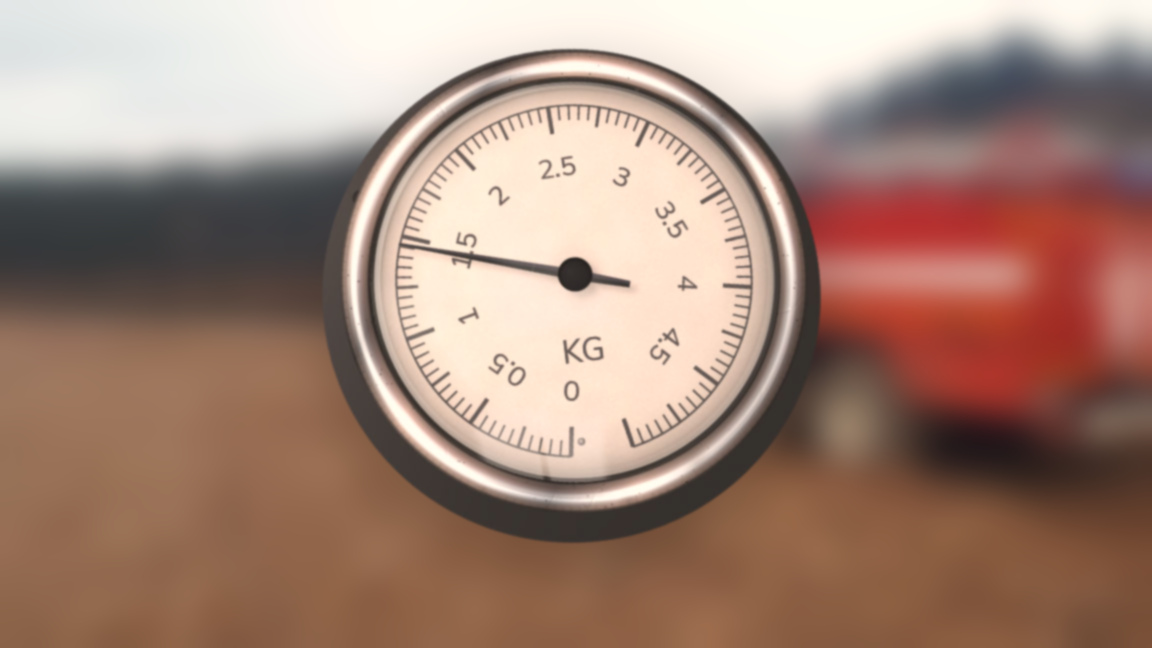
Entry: 1.45,kg
